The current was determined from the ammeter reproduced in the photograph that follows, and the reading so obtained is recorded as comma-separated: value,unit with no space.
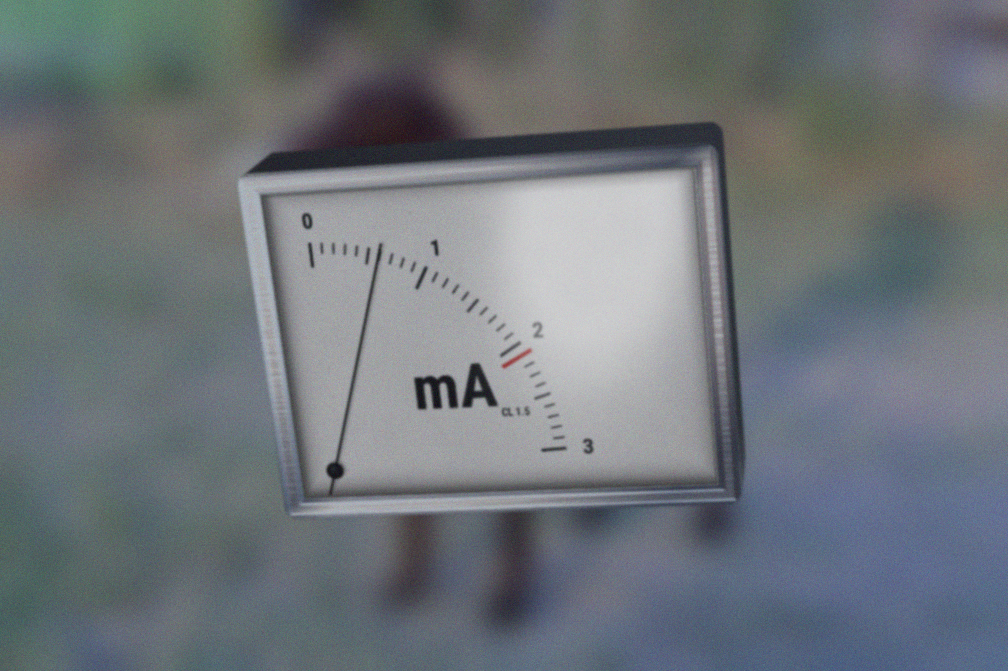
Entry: 0.6,mA
